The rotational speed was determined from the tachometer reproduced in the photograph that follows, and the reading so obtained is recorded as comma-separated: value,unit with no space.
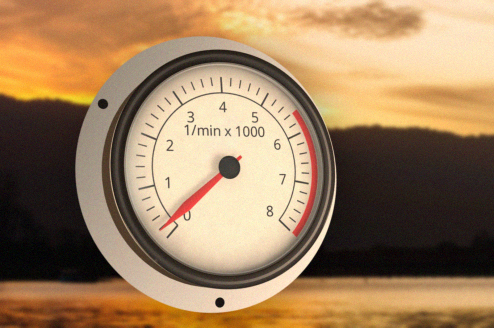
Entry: 200,rpm
